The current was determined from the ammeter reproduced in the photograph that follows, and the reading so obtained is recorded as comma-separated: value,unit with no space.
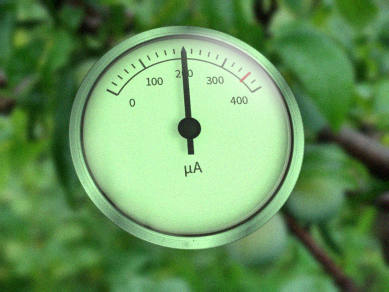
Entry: 200,µA
